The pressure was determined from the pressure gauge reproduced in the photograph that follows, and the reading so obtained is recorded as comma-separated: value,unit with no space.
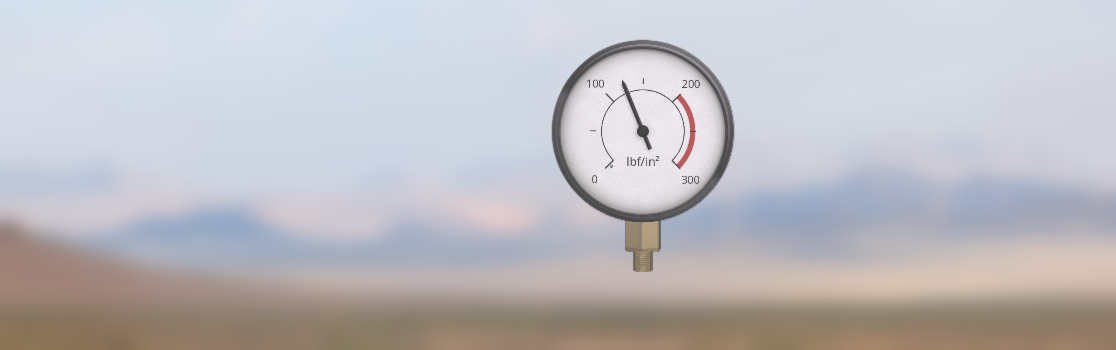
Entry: 125,psi
